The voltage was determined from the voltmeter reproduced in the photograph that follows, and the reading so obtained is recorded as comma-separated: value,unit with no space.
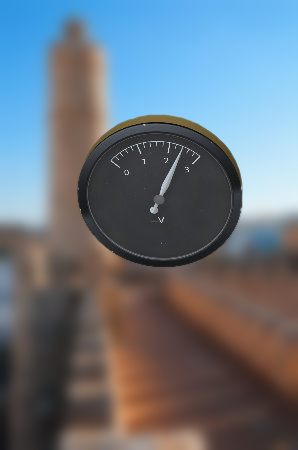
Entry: 2.4,V
